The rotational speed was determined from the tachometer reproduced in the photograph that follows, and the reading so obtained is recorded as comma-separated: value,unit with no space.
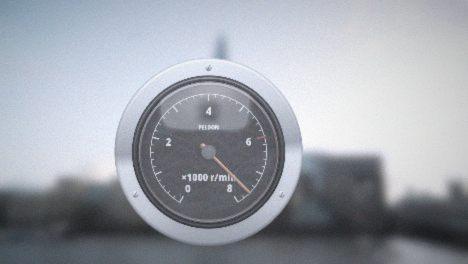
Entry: 7600,rpm
